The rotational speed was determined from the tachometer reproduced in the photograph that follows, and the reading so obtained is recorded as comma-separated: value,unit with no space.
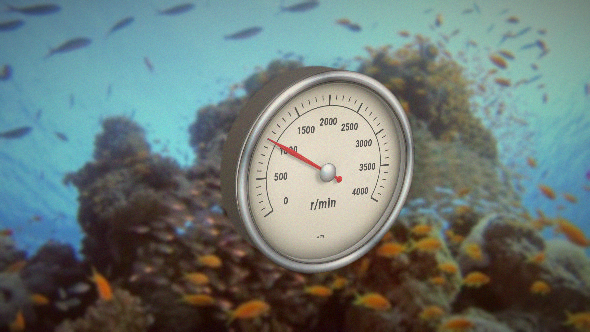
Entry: 1000,rpm
